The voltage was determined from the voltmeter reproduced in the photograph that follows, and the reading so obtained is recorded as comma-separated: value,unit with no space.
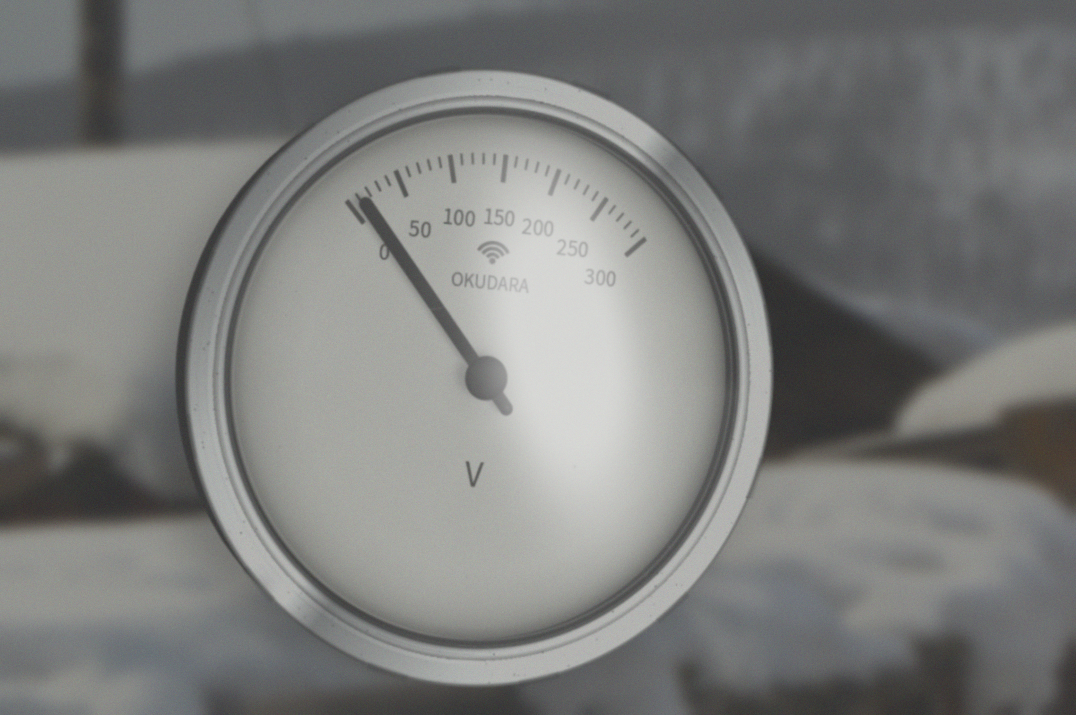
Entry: 10,V
